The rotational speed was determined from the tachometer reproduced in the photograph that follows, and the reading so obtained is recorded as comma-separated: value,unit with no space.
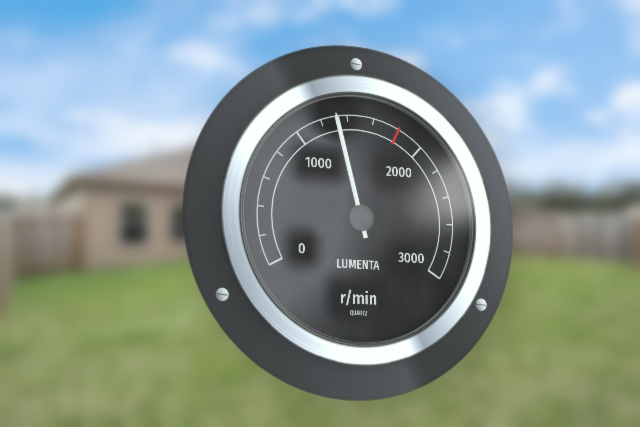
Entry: 1300,rpm
